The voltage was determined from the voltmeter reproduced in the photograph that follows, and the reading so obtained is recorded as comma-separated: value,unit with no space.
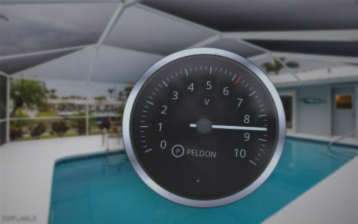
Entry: 8.6,V
